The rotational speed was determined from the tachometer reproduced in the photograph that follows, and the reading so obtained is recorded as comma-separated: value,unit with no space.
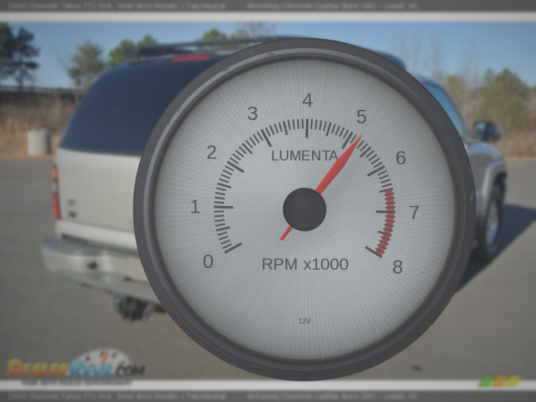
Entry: 5200,rpm
